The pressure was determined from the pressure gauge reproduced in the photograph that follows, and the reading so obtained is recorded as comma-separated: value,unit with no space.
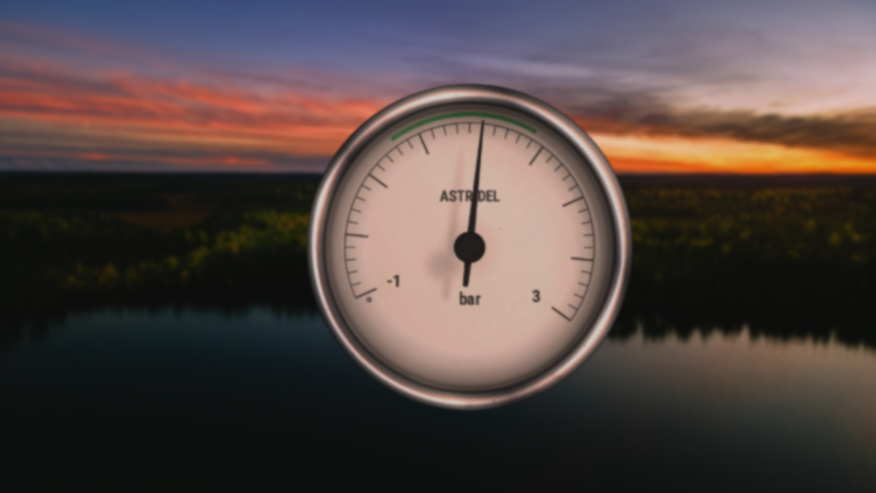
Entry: 1,bar
